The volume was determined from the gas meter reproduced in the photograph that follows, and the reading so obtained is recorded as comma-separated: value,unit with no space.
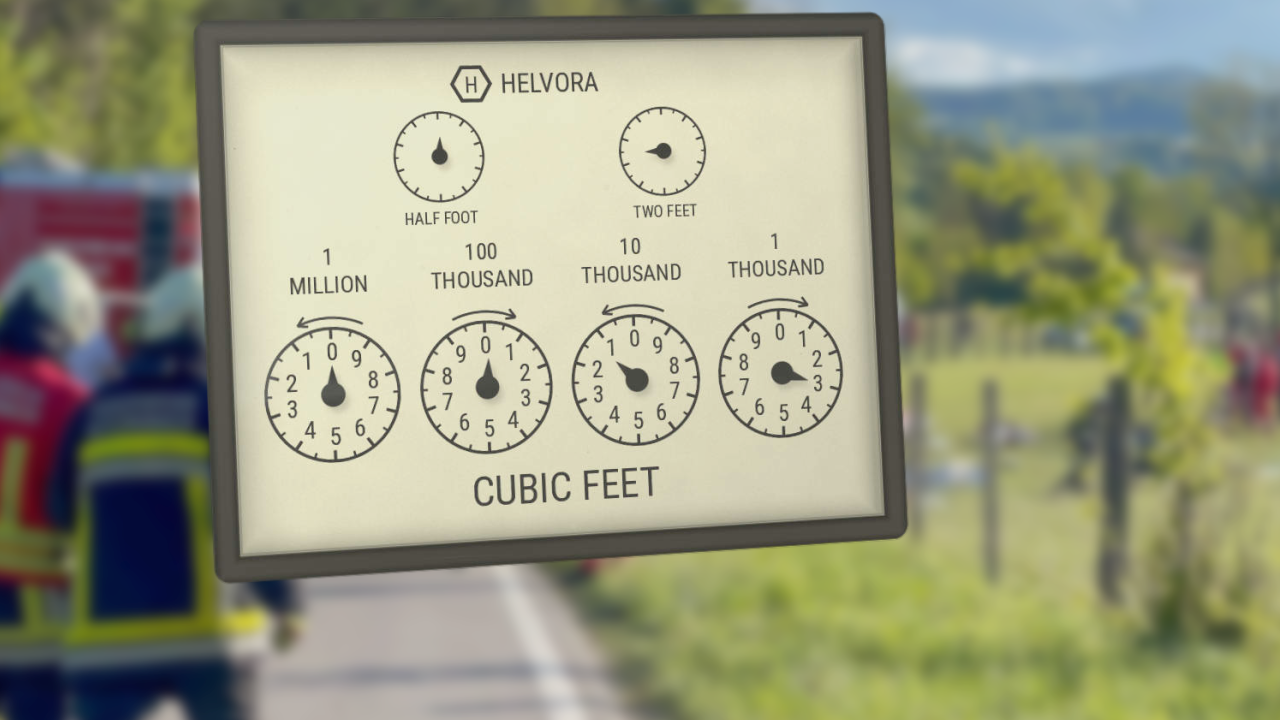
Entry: 1300,ft³
